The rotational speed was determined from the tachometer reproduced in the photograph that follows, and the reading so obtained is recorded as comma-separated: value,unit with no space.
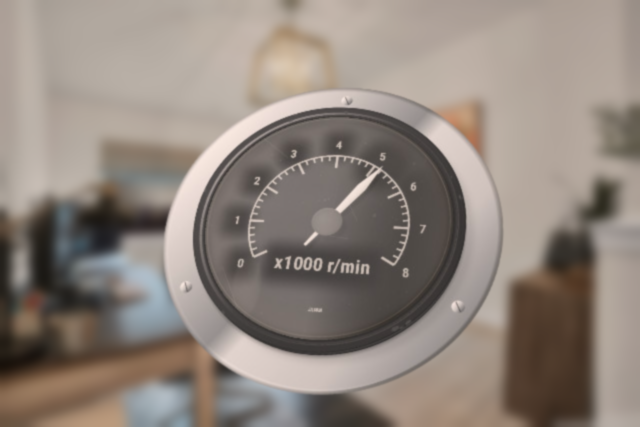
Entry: 5200,rpm
